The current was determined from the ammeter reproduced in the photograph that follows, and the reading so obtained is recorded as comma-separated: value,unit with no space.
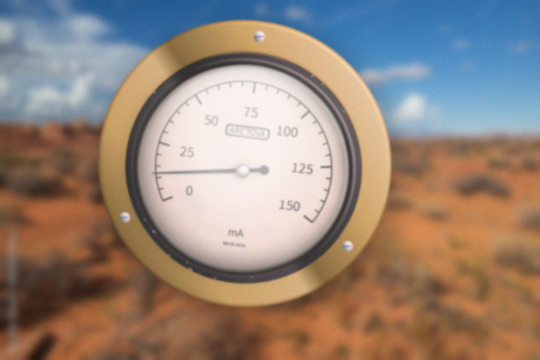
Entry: 12.5,mA
